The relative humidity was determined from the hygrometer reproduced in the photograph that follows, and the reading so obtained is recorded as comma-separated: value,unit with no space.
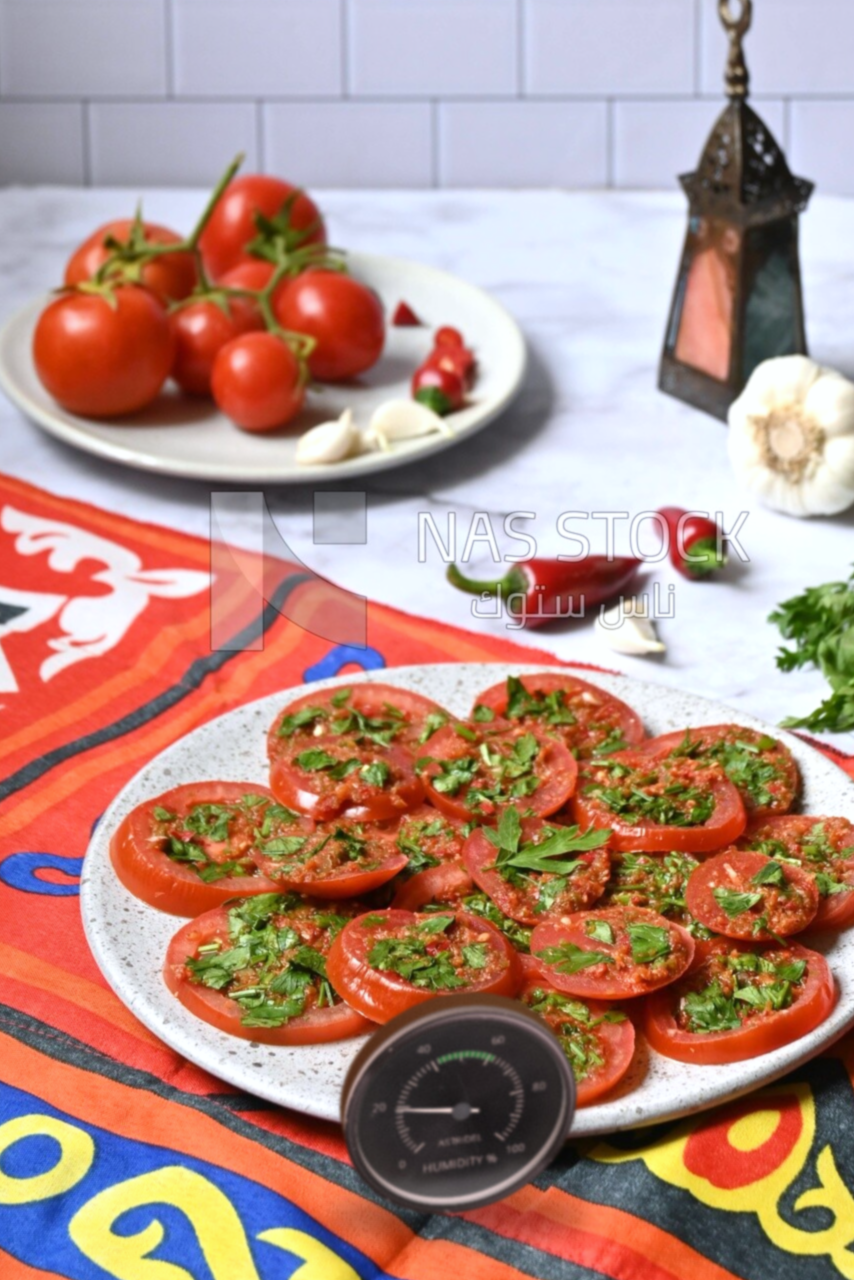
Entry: 20,%
